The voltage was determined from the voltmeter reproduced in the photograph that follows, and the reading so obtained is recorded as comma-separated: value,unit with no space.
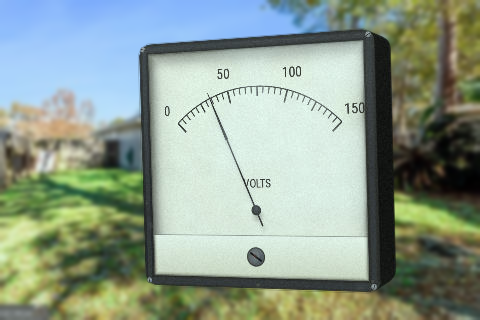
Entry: 35,V
